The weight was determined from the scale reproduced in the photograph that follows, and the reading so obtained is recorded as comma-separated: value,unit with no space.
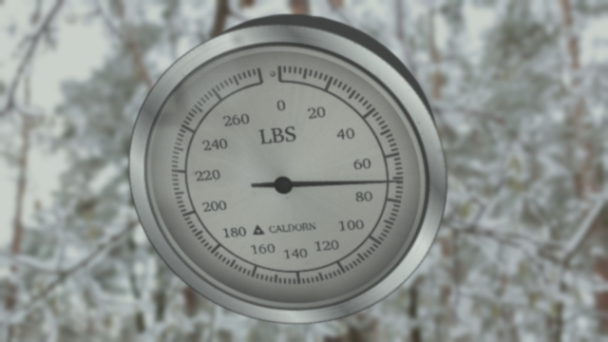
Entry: 70,lb
